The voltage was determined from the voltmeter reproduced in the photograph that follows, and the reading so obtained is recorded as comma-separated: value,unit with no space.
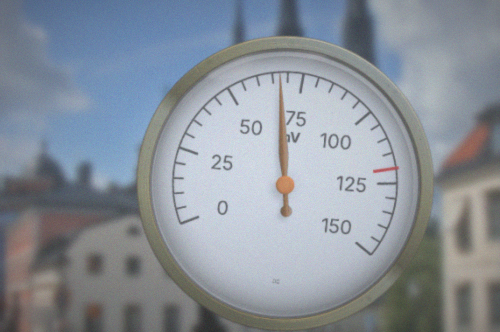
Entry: 67.5,mV
